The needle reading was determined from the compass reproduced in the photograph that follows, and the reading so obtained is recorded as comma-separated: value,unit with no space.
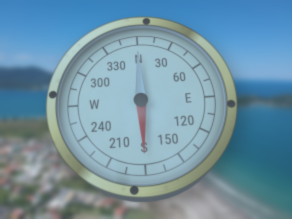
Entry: 180,°
